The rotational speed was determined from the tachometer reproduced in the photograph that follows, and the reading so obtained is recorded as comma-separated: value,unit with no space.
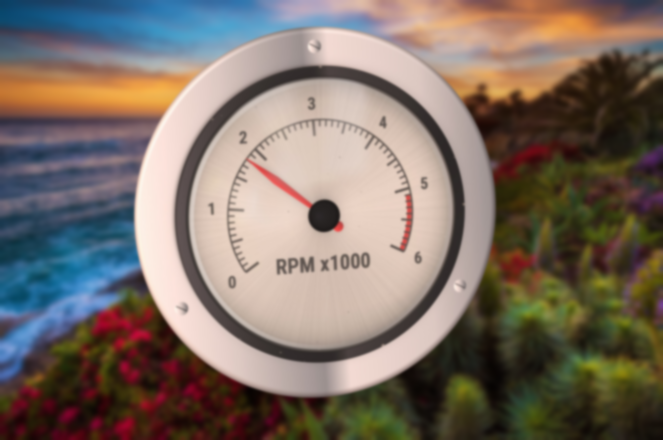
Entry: 1800,rpm
